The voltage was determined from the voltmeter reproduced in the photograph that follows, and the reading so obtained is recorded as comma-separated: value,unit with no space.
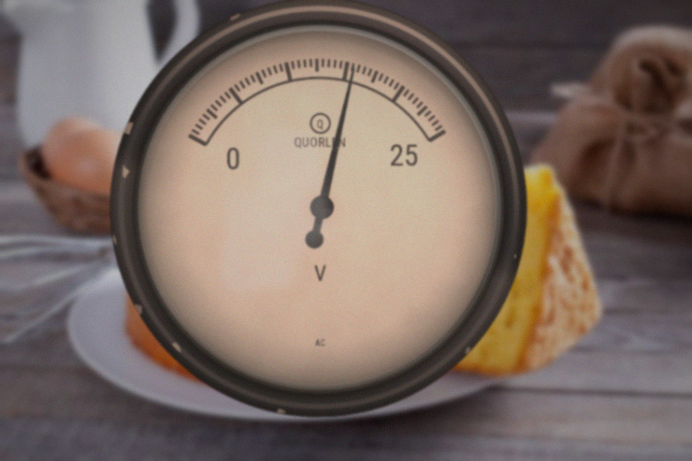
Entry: 15.5,V
